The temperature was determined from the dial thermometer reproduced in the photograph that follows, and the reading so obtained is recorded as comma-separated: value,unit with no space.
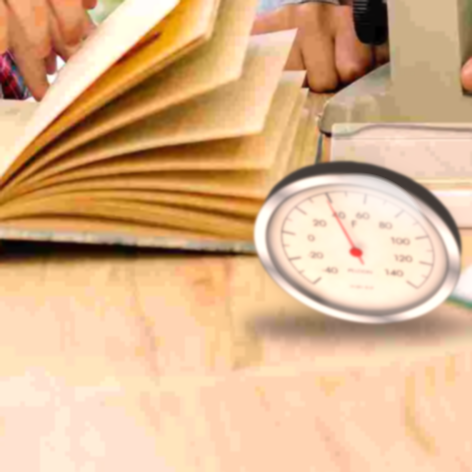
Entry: 40,°F
